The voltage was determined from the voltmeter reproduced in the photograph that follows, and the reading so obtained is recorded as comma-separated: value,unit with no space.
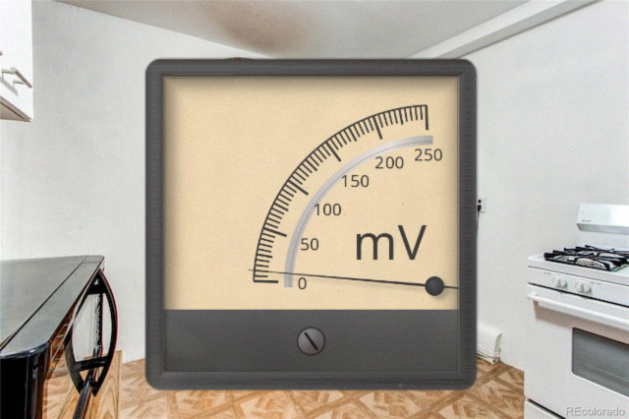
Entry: 10,mV
